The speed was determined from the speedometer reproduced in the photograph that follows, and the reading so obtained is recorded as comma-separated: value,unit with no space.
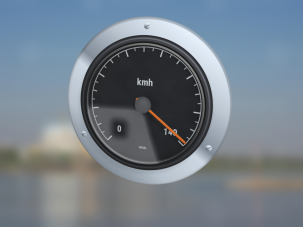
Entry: 137.5,km/h
